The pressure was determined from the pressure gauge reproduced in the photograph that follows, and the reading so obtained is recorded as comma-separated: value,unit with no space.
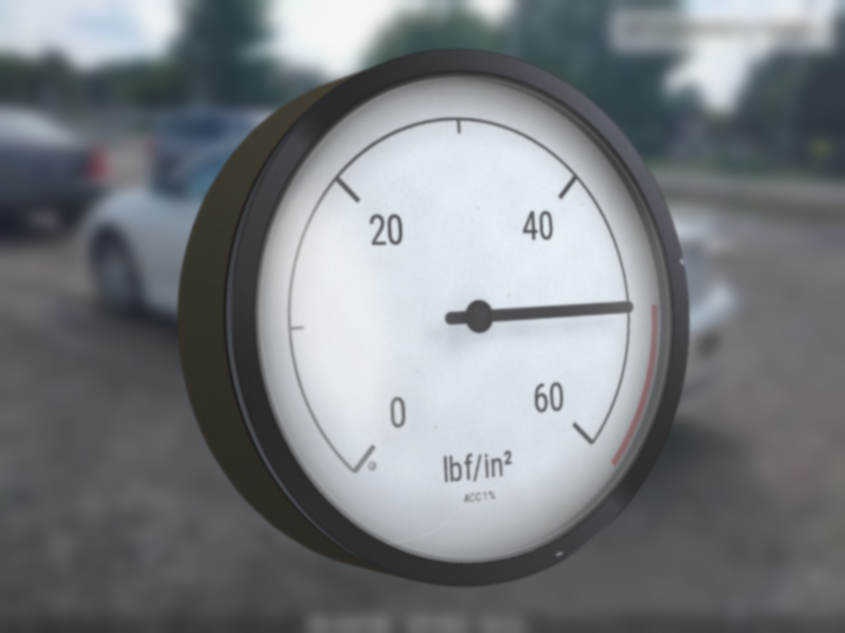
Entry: 50,psi
